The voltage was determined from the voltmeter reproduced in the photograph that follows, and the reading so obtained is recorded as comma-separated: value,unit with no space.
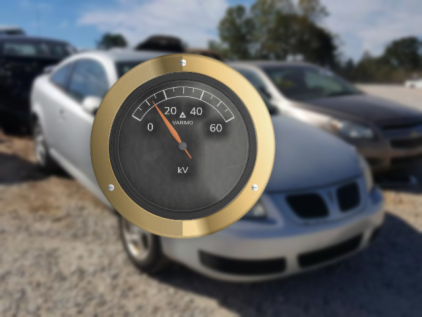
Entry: 12.5,kV
